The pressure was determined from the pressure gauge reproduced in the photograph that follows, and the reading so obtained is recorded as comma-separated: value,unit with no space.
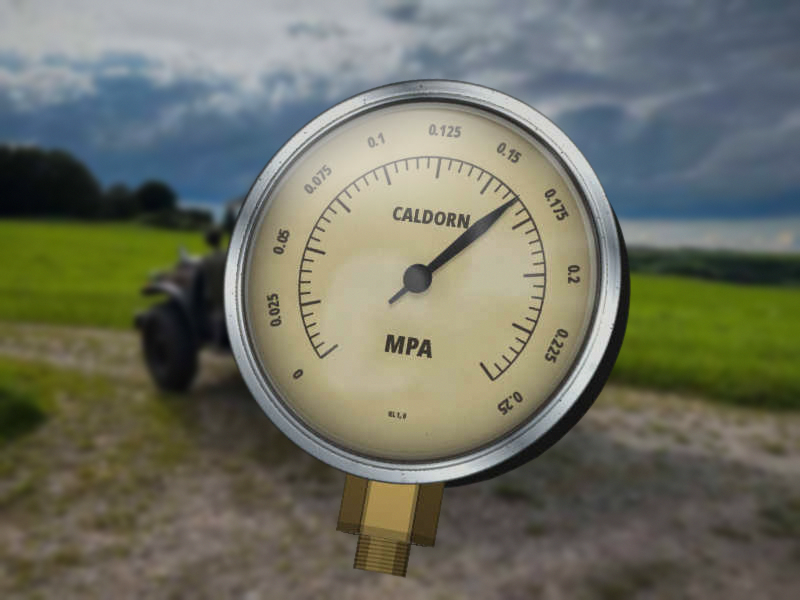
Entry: 0.165,MPa
